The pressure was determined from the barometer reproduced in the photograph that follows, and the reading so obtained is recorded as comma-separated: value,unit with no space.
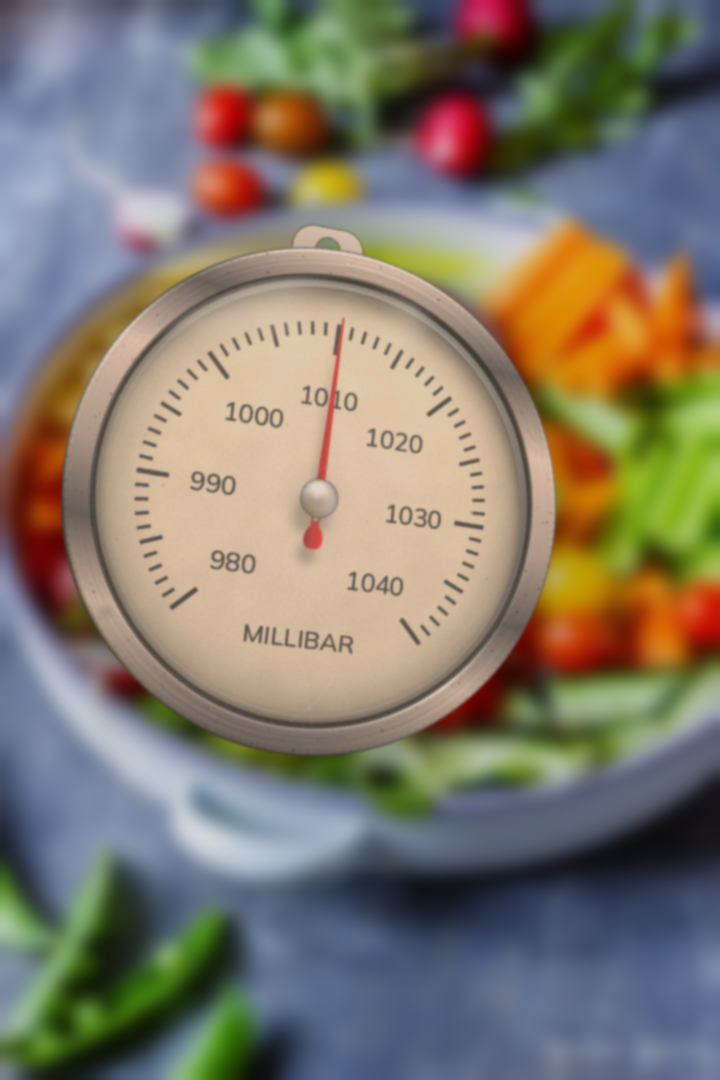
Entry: 1010,mbar
